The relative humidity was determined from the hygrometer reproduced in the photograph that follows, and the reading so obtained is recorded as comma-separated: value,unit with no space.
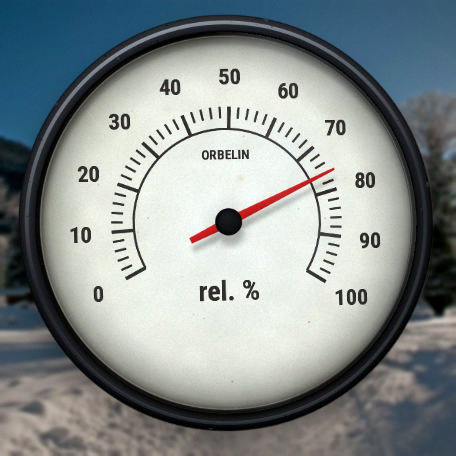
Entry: 76,%
